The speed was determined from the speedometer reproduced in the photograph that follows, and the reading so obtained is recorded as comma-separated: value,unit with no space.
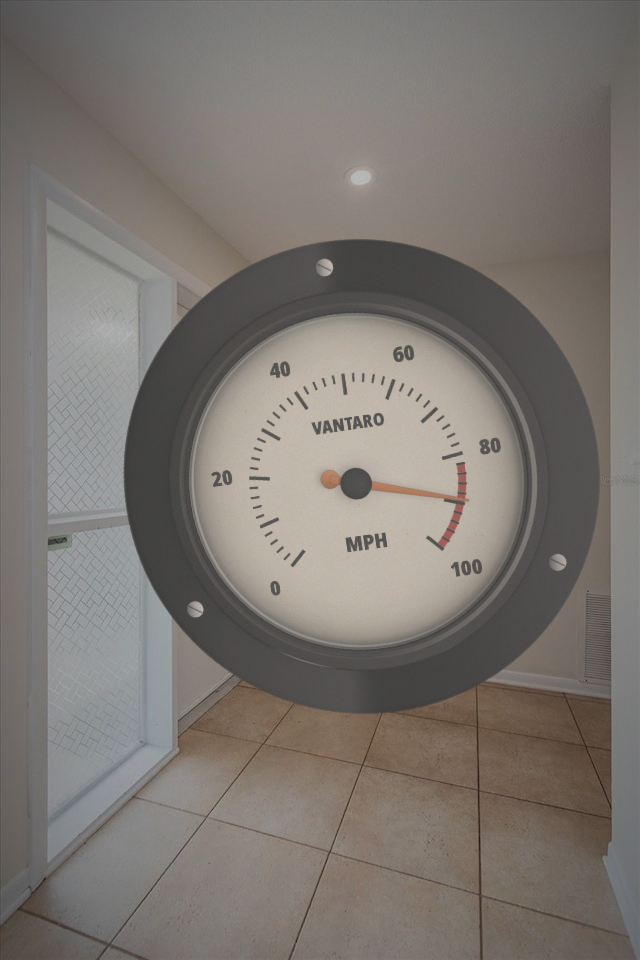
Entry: 89,mph
